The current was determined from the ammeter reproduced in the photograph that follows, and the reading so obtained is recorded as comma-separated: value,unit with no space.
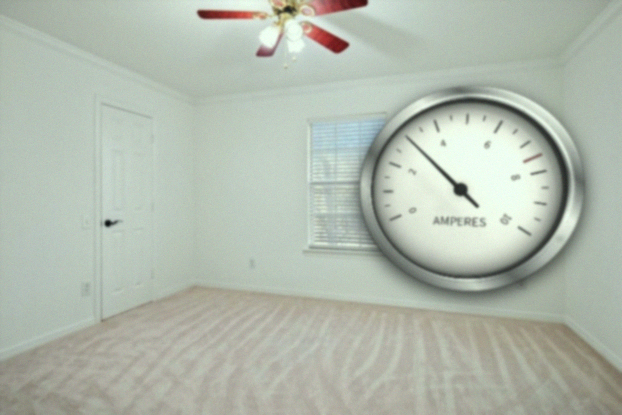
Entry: 3,A
